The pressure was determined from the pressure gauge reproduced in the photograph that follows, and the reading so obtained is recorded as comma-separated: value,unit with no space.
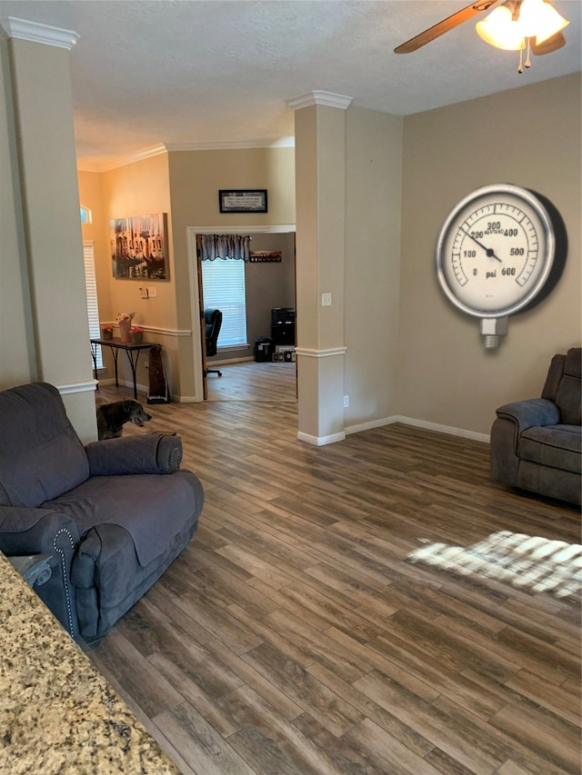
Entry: 180,psi
